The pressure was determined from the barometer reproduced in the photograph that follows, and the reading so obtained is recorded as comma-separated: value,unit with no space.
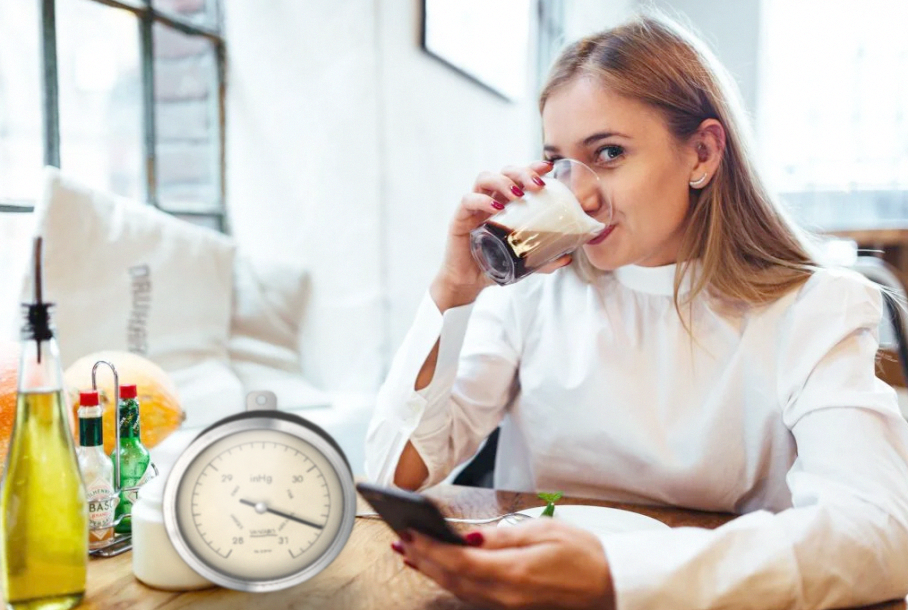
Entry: 30.6,inHg
